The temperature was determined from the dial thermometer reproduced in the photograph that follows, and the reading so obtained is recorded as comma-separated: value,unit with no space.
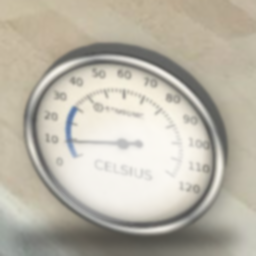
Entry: 10,°C
